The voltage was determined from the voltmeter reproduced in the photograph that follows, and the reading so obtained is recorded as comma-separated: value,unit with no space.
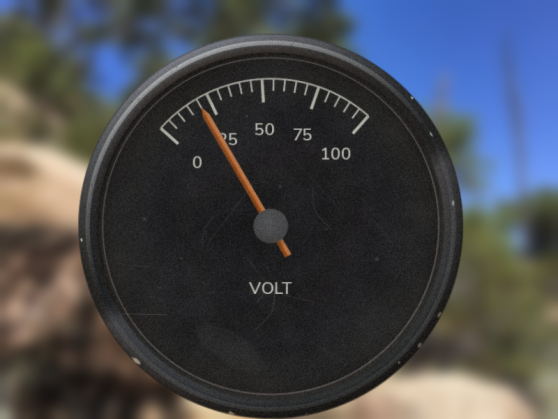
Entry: 20,V
